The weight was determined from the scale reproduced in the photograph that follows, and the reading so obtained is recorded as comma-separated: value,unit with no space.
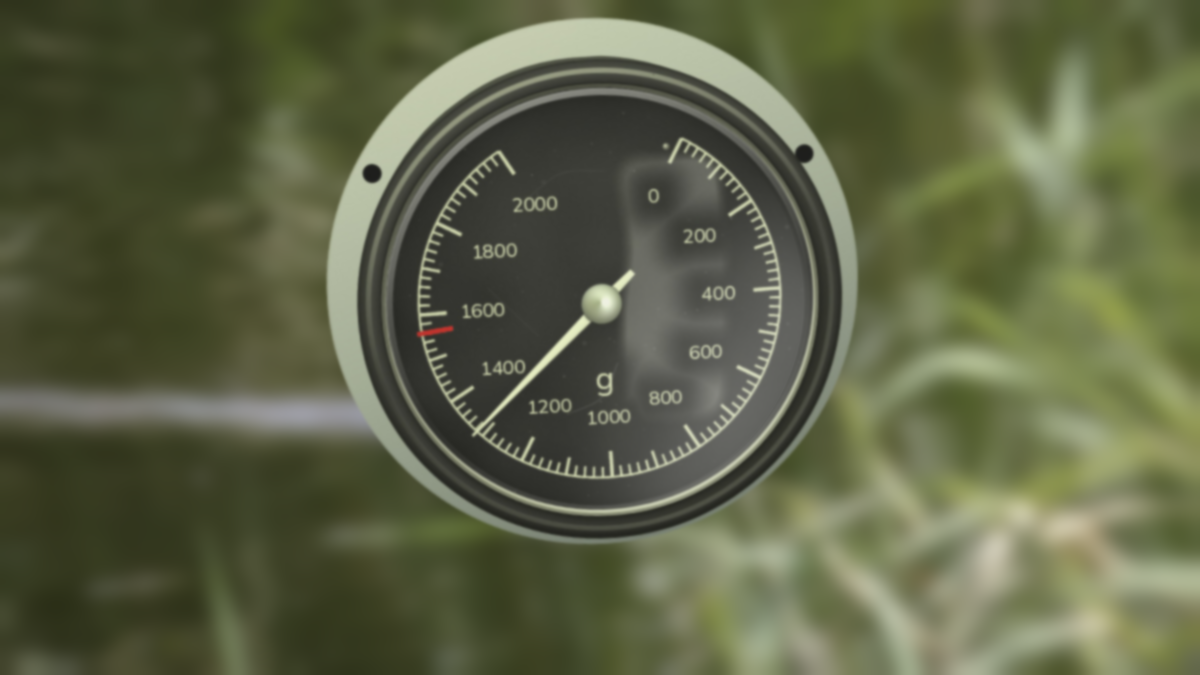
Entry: 1320,g
